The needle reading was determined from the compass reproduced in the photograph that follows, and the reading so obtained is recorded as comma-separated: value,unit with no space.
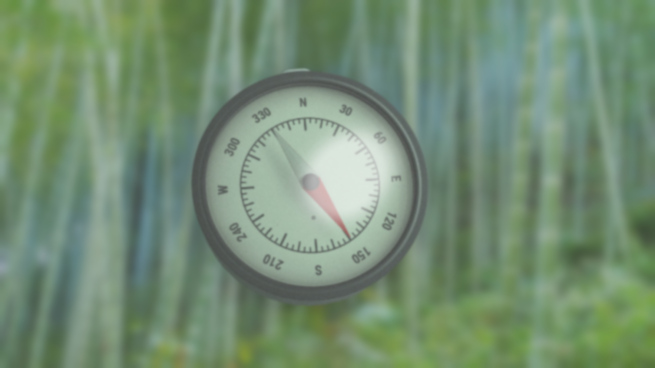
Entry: 150,°
